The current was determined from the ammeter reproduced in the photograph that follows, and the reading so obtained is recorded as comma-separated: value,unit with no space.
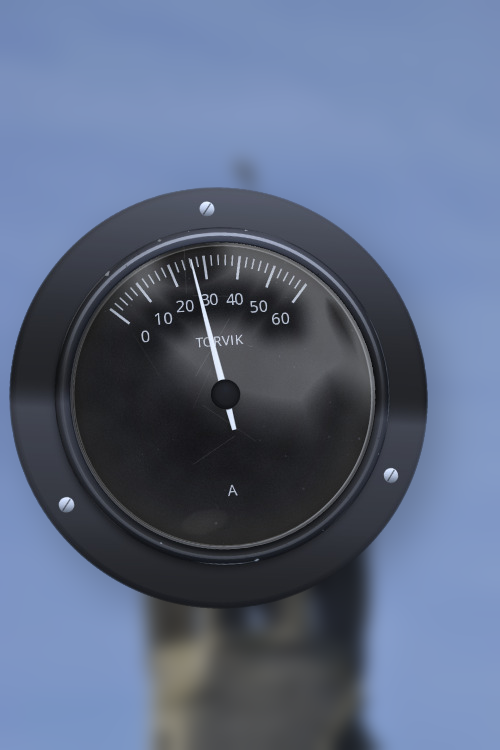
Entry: 26,A
